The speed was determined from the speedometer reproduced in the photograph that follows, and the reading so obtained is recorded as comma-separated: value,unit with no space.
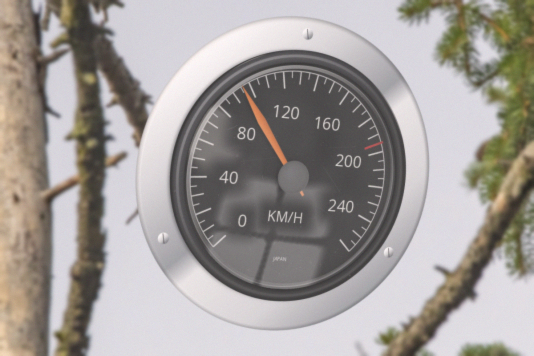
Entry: 95,km/h
